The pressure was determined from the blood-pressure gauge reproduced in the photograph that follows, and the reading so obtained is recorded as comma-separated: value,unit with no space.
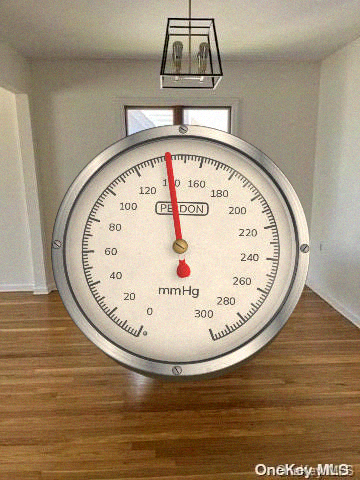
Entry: 140,mmHg
